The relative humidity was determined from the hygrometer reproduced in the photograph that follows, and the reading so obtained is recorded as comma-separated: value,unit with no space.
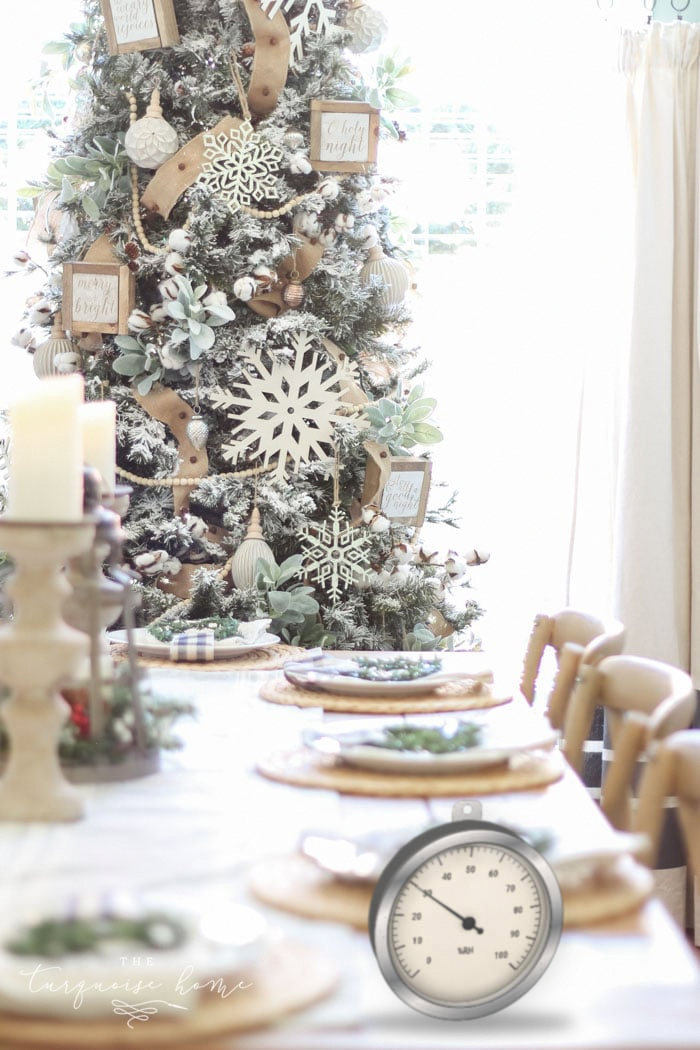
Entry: 30,%
